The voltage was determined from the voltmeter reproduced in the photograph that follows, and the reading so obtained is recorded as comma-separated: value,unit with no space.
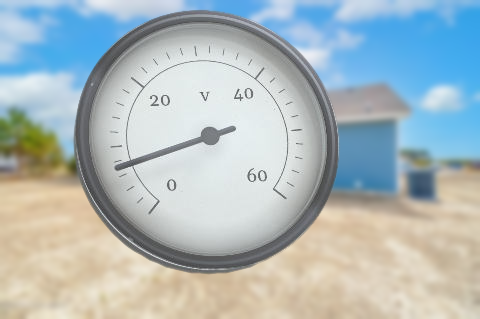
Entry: 7,V
